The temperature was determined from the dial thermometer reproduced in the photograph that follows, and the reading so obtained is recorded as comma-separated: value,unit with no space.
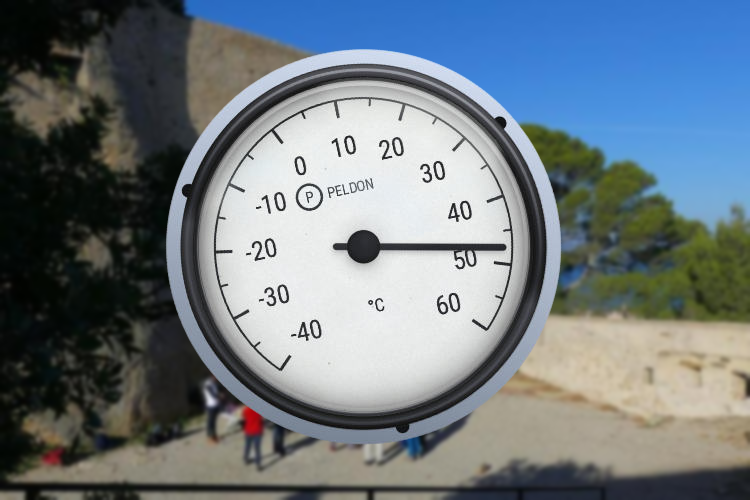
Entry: 47.5,°C
